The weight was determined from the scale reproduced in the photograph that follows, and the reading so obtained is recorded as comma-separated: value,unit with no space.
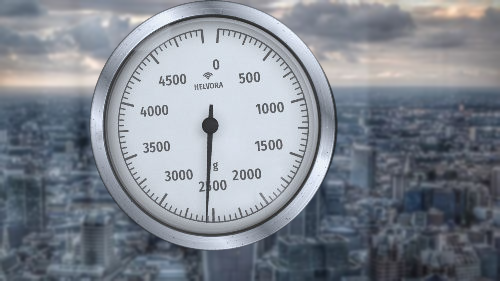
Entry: 2550,g
